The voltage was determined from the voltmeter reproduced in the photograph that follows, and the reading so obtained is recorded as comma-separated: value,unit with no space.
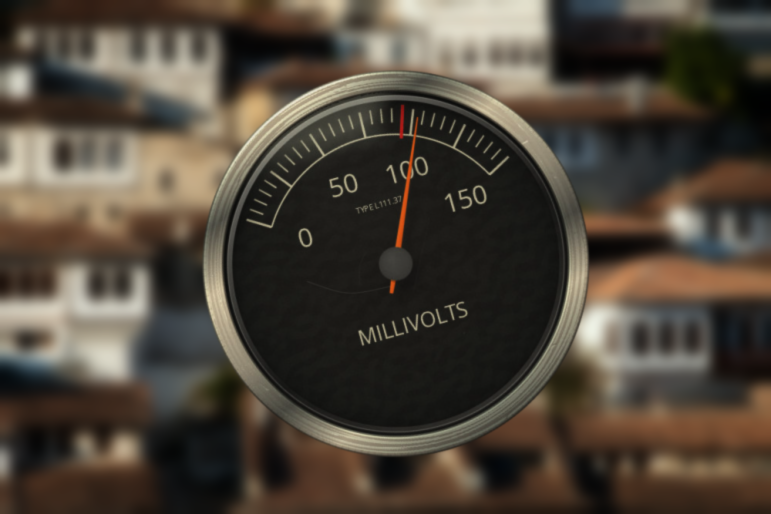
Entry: 102.5,mV
